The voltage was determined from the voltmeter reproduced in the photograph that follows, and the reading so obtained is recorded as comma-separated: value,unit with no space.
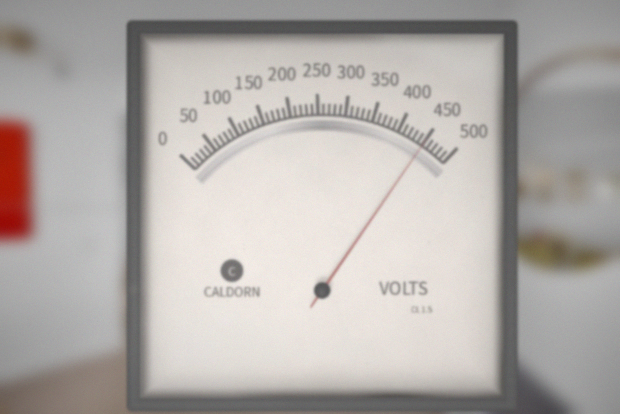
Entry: 450,V
